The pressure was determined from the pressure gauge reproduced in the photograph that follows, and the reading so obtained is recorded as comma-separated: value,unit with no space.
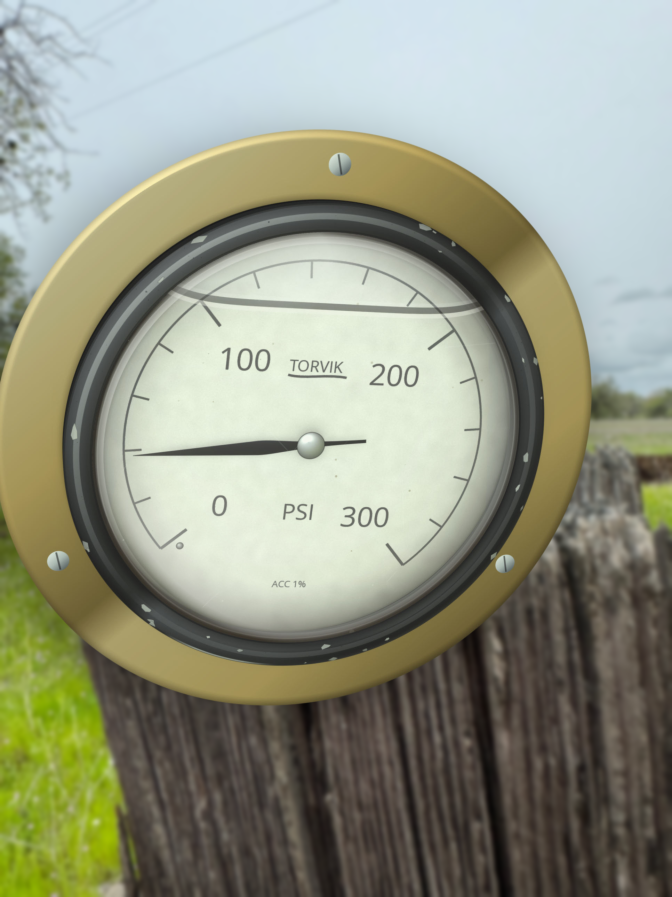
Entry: 40,psi
